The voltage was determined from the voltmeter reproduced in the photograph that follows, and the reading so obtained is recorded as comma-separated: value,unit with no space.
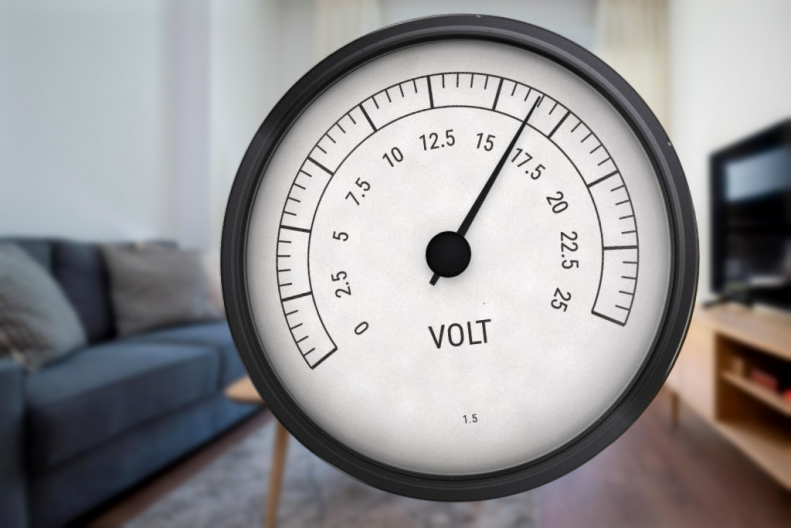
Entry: 16.5,V
